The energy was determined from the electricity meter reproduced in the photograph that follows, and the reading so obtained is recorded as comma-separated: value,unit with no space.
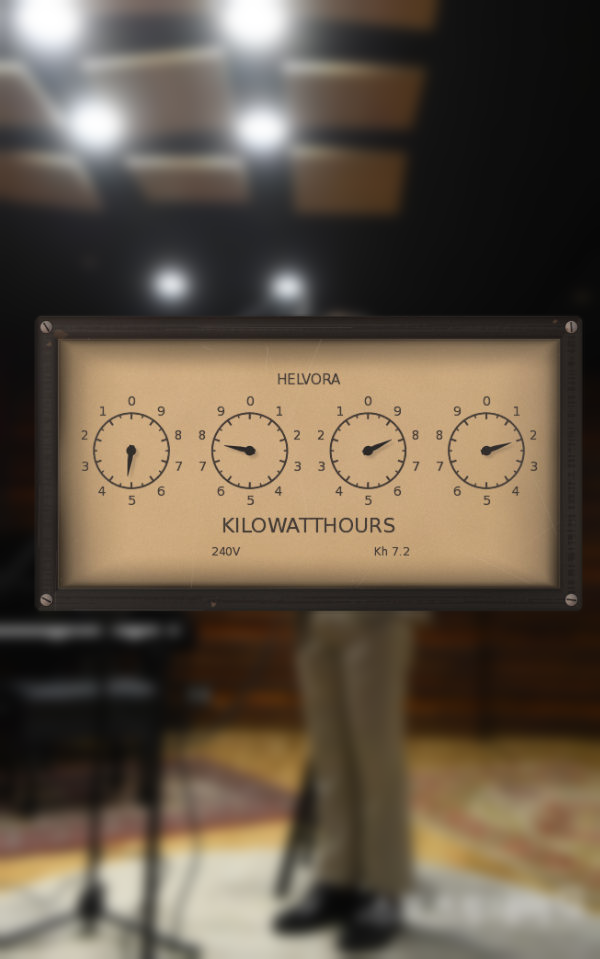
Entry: 4782,kWh
